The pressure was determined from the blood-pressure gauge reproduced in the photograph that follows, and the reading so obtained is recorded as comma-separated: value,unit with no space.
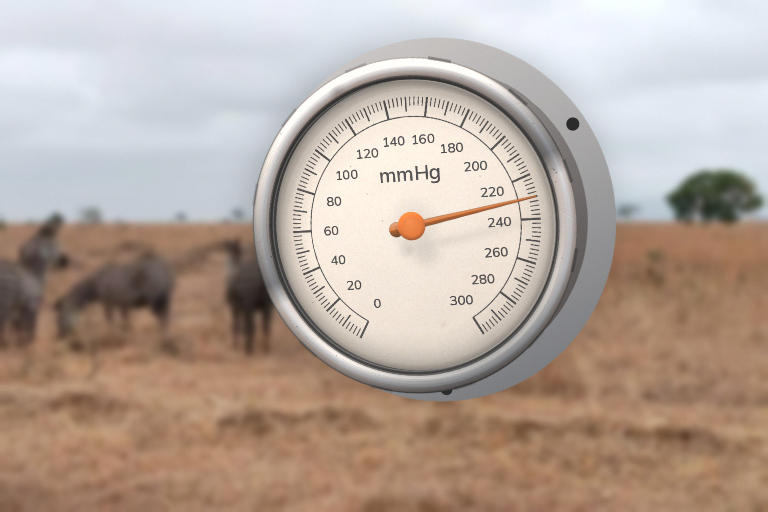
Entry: 230,mmHg
